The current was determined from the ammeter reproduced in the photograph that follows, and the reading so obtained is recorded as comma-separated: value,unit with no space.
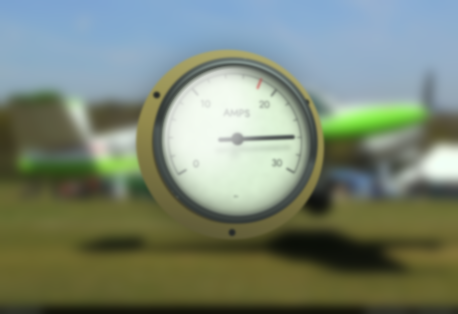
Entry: 26,A
